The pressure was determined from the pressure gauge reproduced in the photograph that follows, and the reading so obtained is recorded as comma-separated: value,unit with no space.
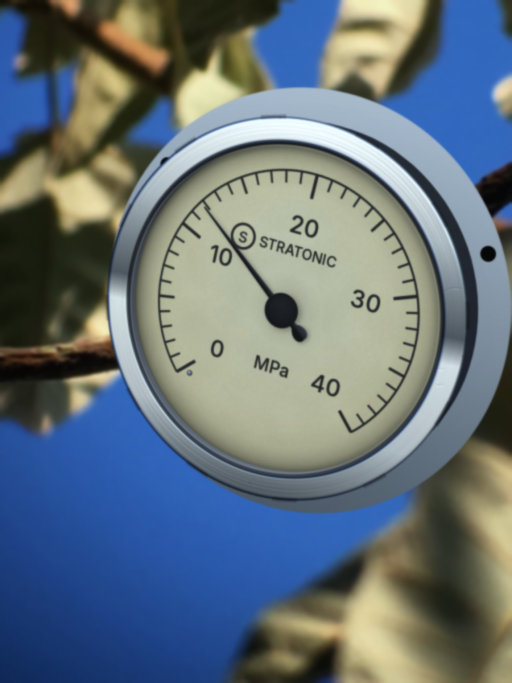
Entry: 12,MPa
